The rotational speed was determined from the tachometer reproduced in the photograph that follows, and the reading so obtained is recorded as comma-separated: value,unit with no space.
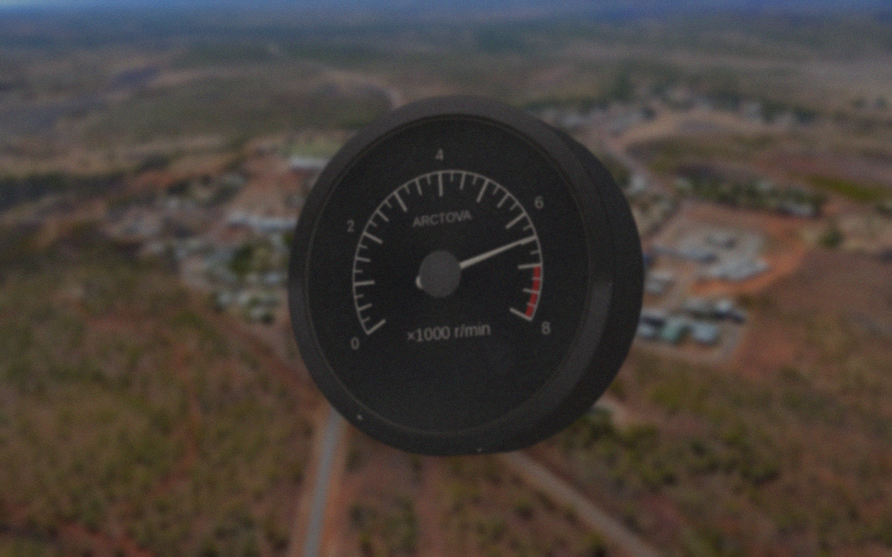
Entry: 6500,rpm
